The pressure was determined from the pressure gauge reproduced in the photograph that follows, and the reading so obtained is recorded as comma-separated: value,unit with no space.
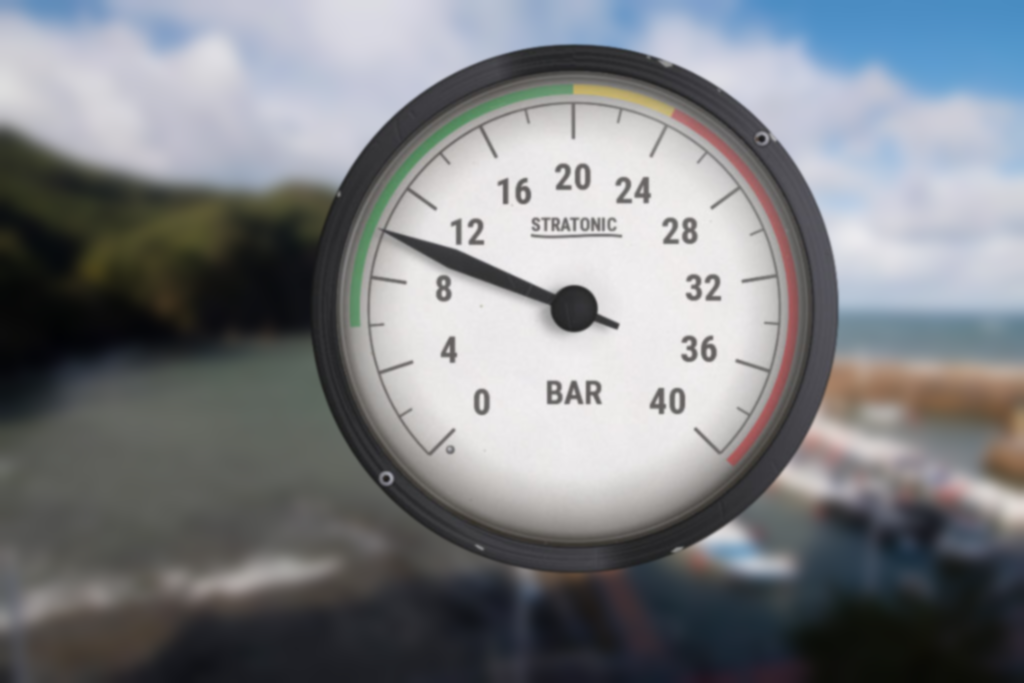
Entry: 10,bar
